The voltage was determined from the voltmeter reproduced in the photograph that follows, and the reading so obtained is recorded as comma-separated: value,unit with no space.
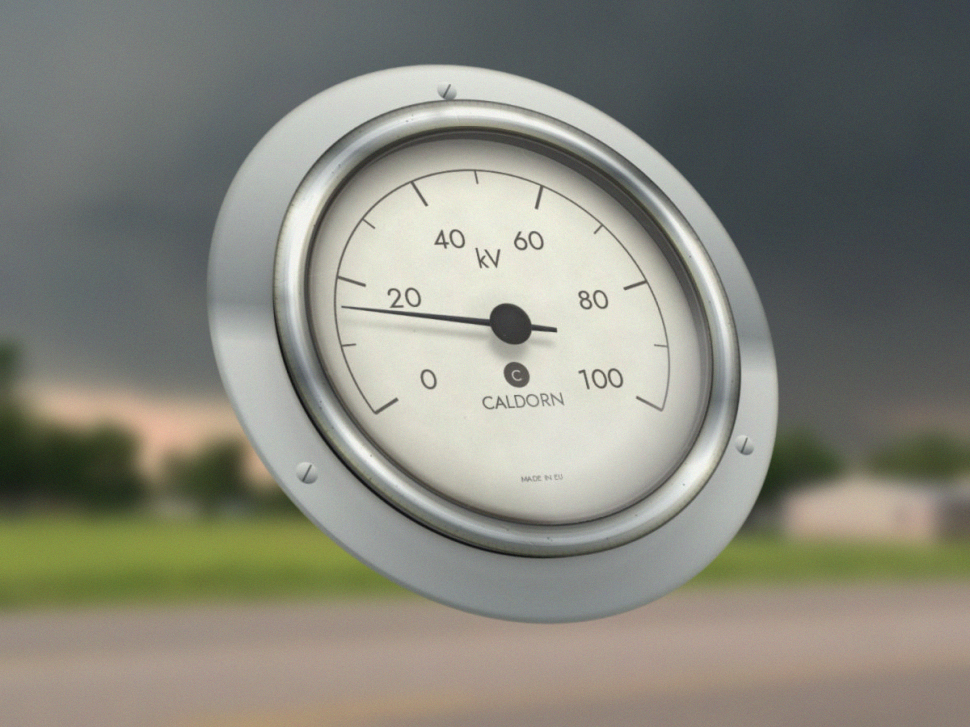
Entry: 15,kV
